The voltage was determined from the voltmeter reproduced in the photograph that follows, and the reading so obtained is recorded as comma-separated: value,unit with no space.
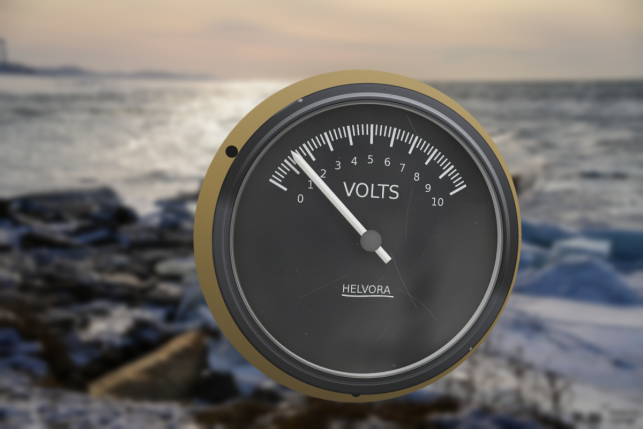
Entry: 1.4,V
